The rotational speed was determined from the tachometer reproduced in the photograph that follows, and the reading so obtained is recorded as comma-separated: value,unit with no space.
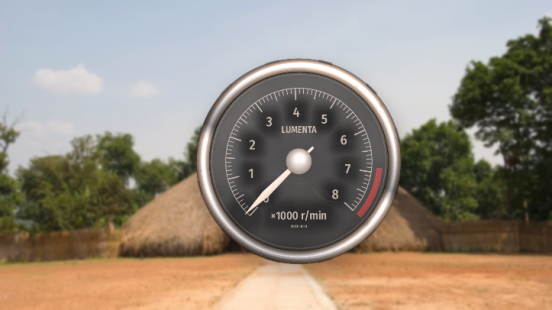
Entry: 100,rpm
